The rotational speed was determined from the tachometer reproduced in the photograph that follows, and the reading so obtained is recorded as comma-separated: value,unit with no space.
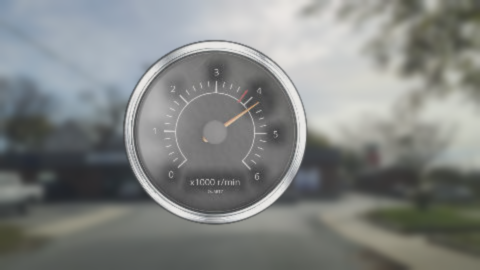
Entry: 4200,rpm
